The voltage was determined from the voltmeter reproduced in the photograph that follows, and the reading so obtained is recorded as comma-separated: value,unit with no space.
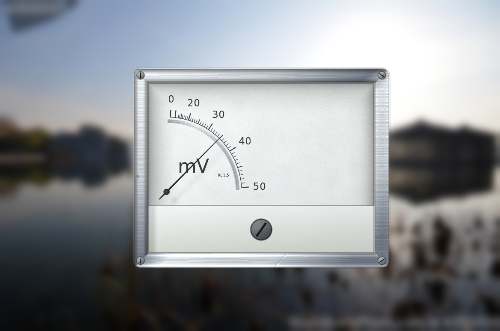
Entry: 35,mV
